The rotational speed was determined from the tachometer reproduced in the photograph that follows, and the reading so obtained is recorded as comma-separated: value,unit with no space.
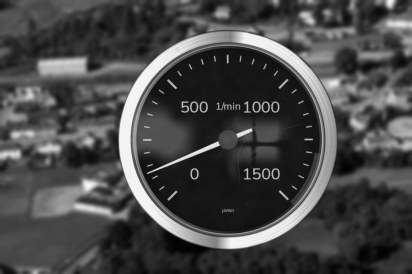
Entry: 125,rpm
